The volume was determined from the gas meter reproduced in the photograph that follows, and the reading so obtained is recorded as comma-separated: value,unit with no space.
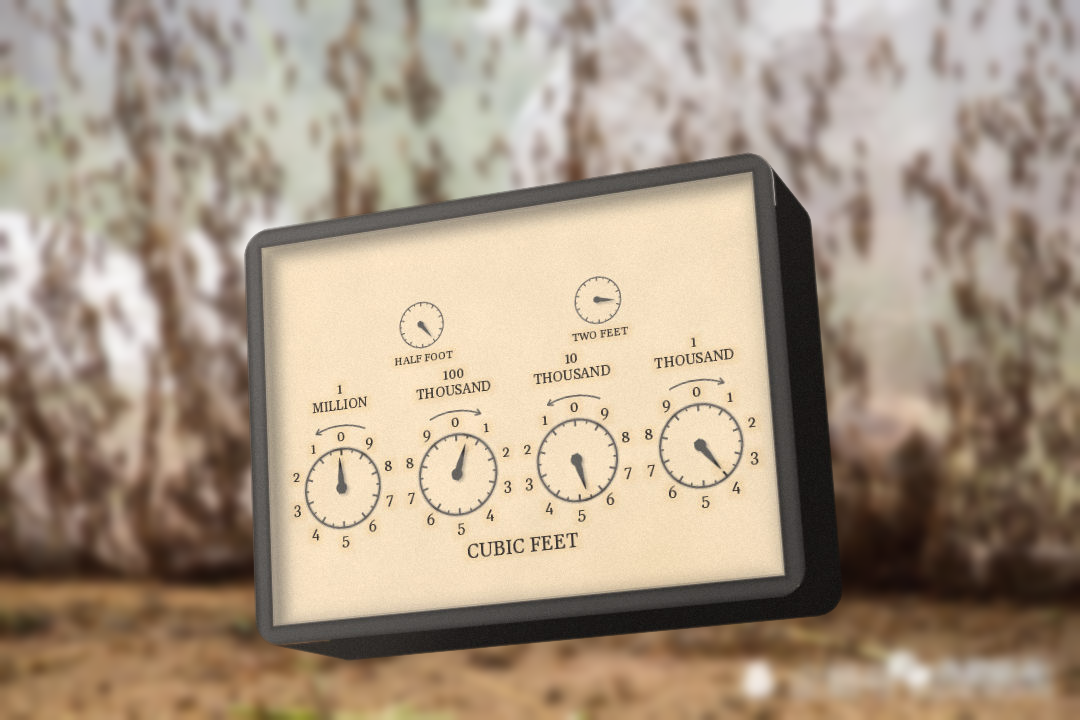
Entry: 5400,ft³
